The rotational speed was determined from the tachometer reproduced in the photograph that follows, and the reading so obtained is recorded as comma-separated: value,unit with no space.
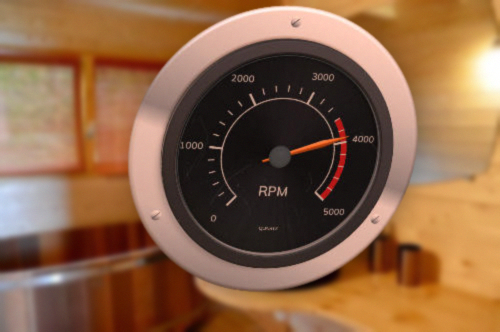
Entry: 3900,rpm
